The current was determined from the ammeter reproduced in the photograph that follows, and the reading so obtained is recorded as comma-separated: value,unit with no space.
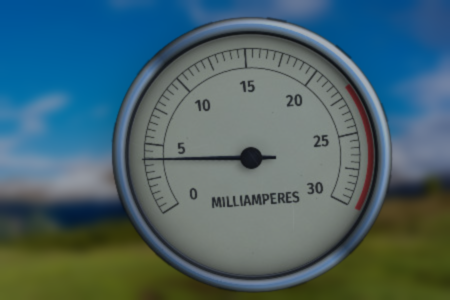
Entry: 4,mA
